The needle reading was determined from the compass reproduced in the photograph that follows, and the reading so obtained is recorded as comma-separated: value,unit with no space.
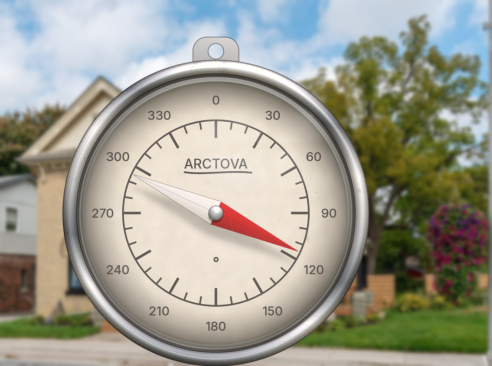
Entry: 115,°
